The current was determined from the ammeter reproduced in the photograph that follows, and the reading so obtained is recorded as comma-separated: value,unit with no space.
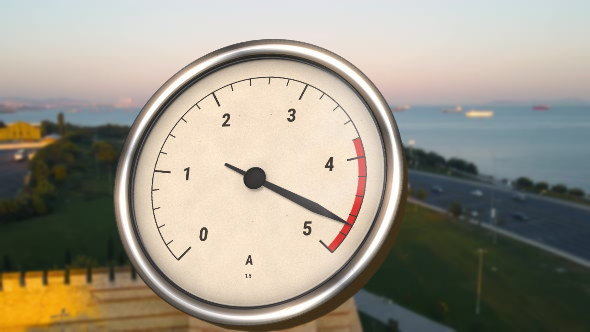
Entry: 4.7,A
